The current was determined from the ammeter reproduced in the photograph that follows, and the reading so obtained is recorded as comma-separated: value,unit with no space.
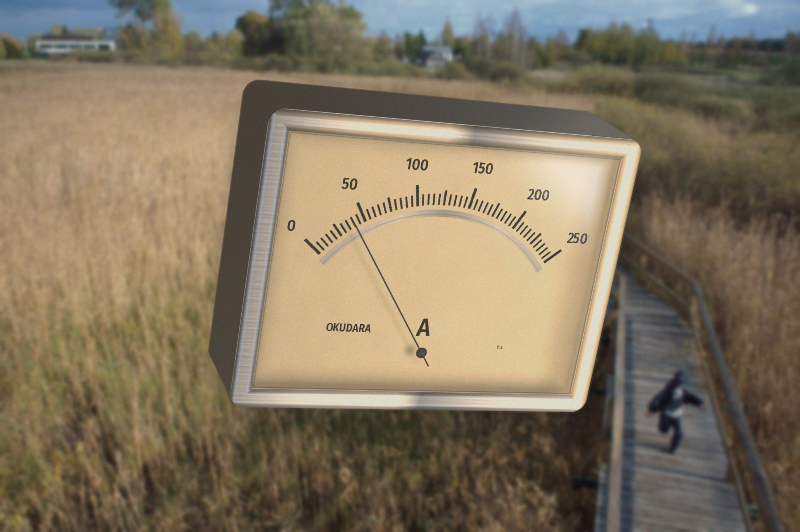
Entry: 40,A
